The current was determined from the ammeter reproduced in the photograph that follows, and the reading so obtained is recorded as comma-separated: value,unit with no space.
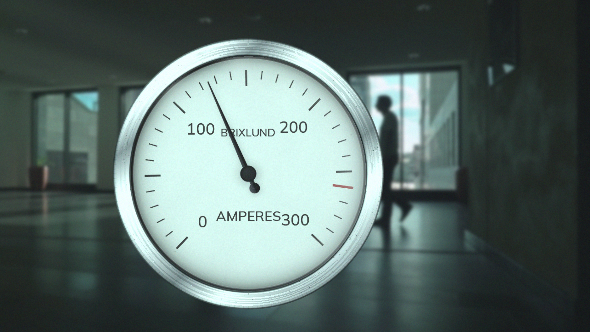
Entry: 125,A
